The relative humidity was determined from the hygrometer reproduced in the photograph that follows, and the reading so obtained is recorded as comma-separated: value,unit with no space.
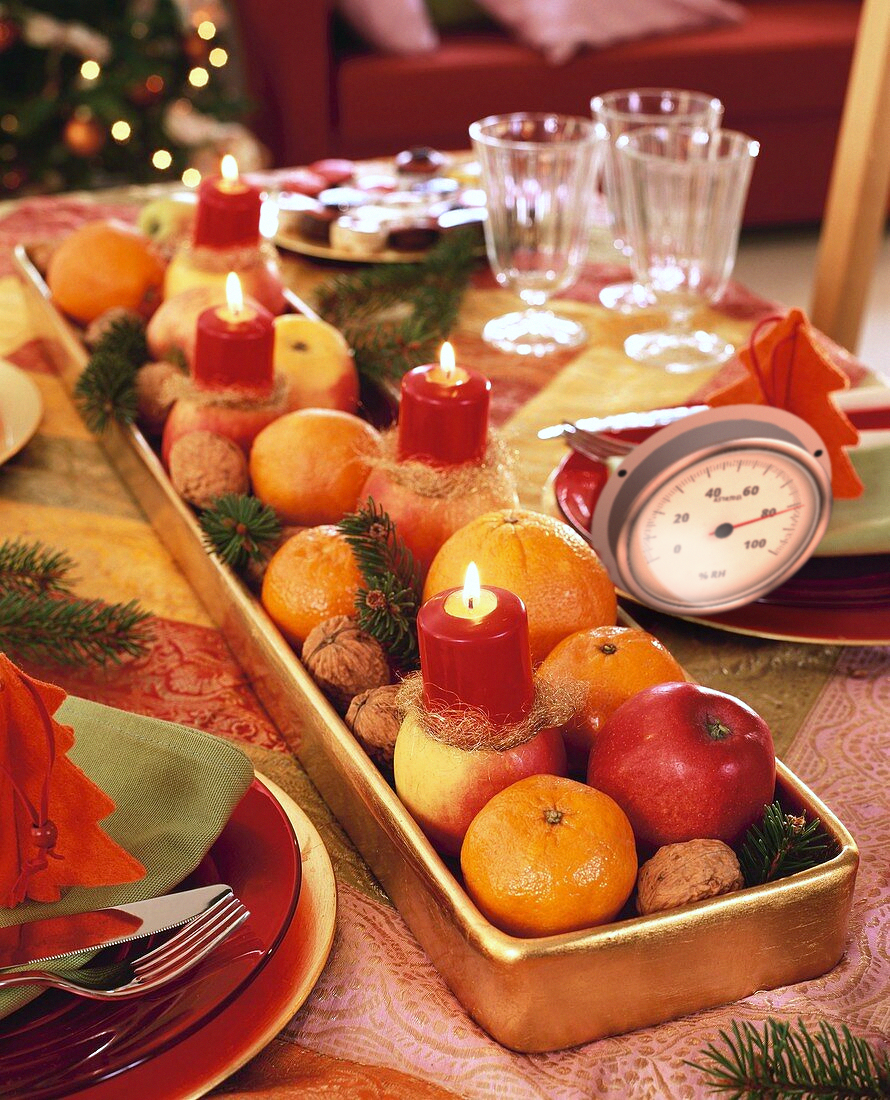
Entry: 80,%
